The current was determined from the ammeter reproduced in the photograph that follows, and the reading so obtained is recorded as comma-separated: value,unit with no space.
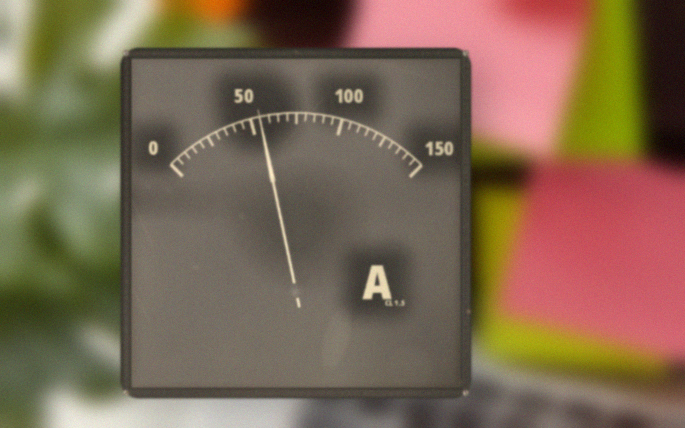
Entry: 55,A
